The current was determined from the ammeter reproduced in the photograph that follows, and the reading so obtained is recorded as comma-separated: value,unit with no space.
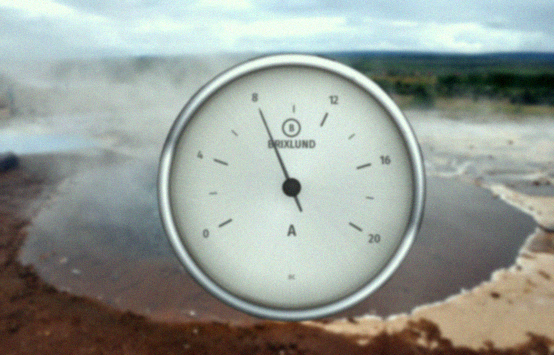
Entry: 8,A
